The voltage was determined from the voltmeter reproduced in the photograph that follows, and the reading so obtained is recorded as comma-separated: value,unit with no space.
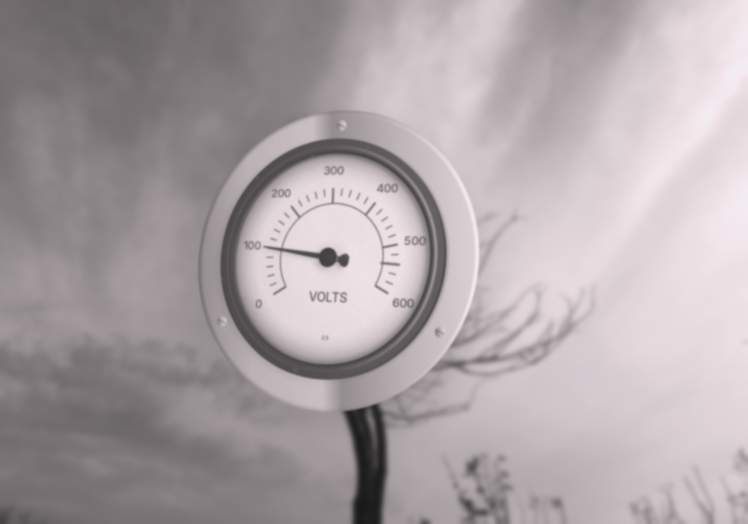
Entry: 100,V
